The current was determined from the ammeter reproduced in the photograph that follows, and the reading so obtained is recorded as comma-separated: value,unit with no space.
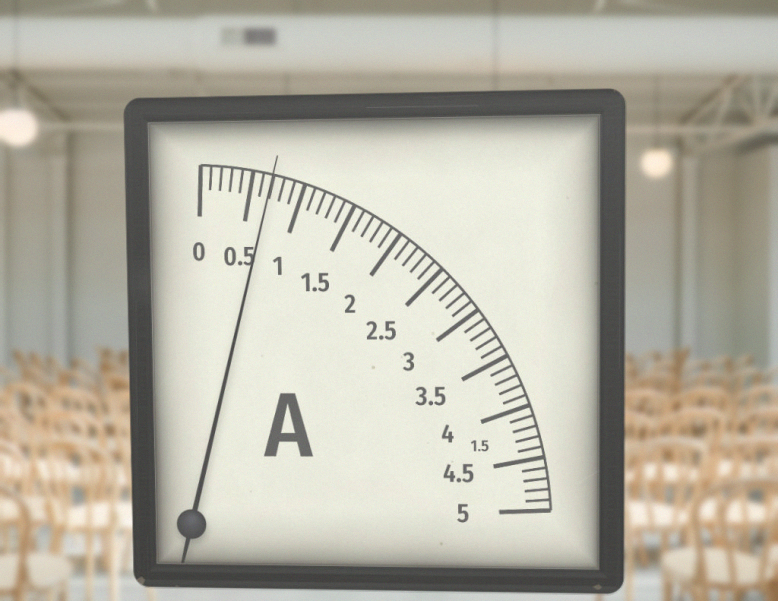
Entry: 0.7,A
